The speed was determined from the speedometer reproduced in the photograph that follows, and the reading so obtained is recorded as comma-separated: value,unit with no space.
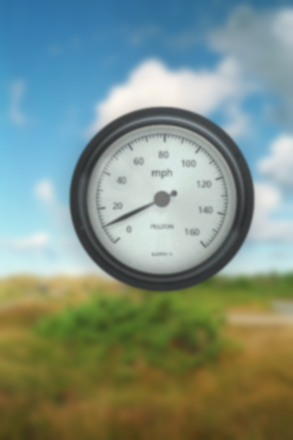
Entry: 10,mph
